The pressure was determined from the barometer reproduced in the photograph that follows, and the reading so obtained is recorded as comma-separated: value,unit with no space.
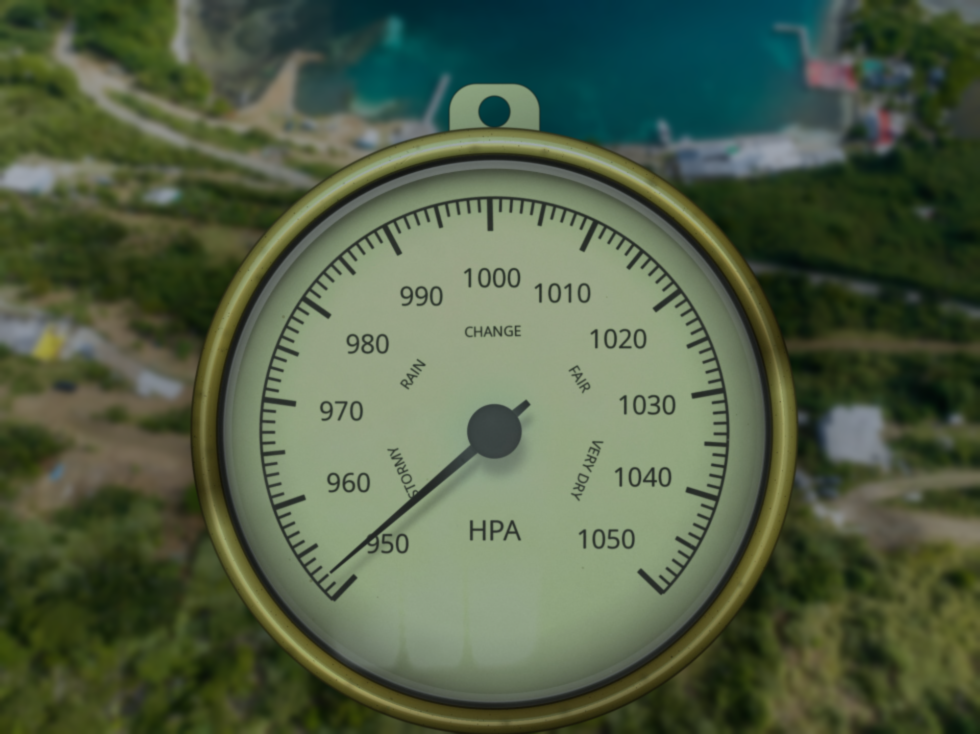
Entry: 952,hPa
